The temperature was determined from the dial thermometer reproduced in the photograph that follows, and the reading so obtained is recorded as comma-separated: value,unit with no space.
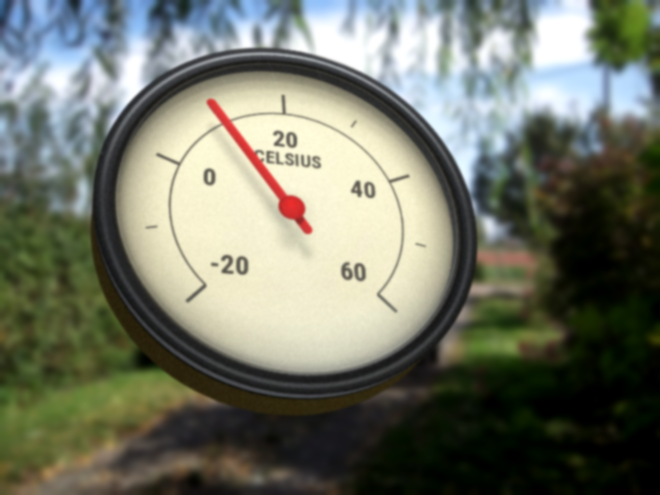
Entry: 10,°C
